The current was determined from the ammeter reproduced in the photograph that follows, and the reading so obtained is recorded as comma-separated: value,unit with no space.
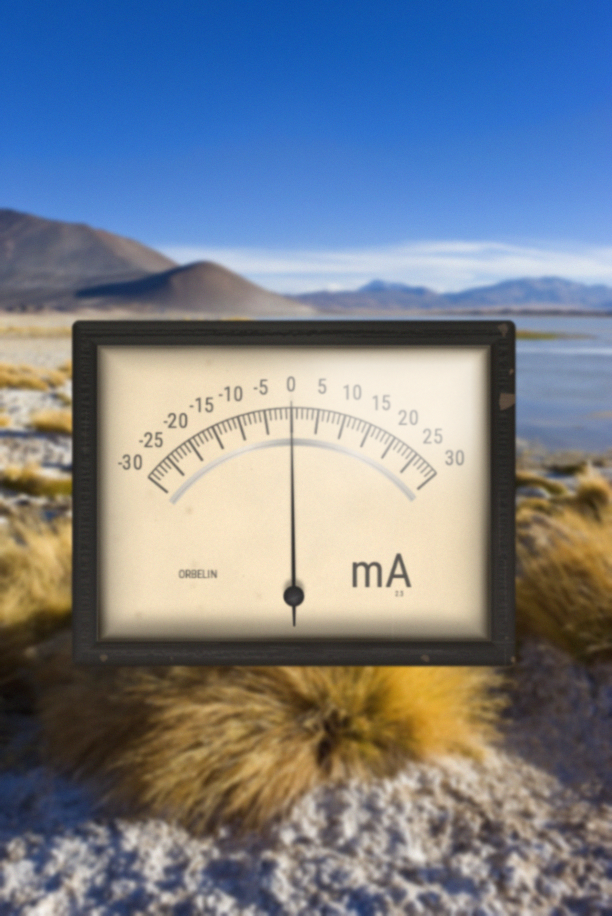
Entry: 0,mA
